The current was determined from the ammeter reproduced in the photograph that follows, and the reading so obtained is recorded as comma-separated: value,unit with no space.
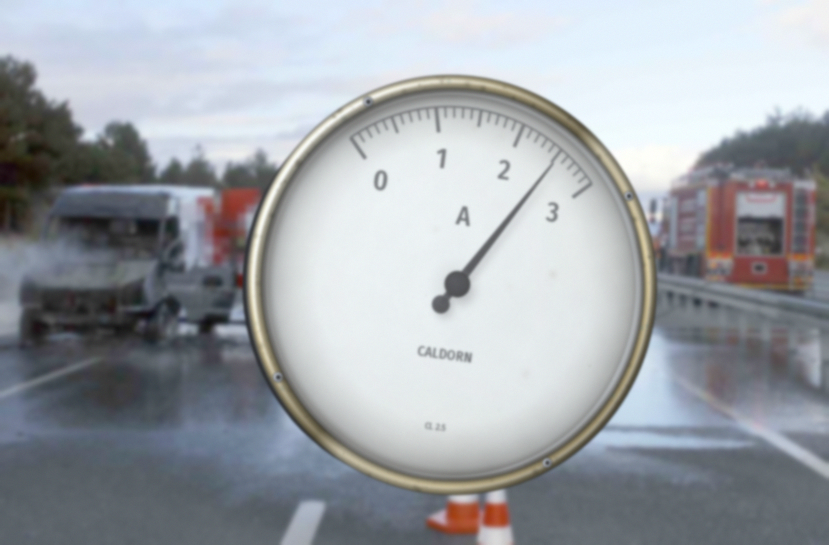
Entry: 2.5,A
